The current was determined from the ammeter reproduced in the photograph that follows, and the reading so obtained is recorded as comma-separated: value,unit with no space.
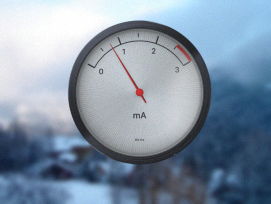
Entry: 0.75,mA
